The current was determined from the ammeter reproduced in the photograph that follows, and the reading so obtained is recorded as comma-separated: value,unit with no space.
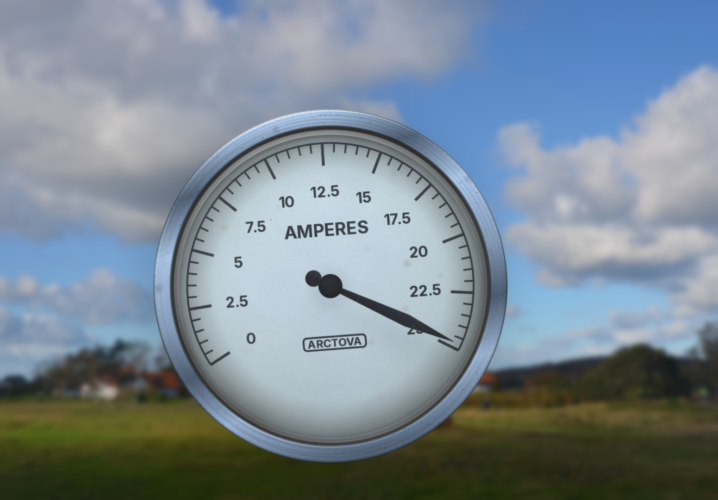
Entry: 24.75,A
